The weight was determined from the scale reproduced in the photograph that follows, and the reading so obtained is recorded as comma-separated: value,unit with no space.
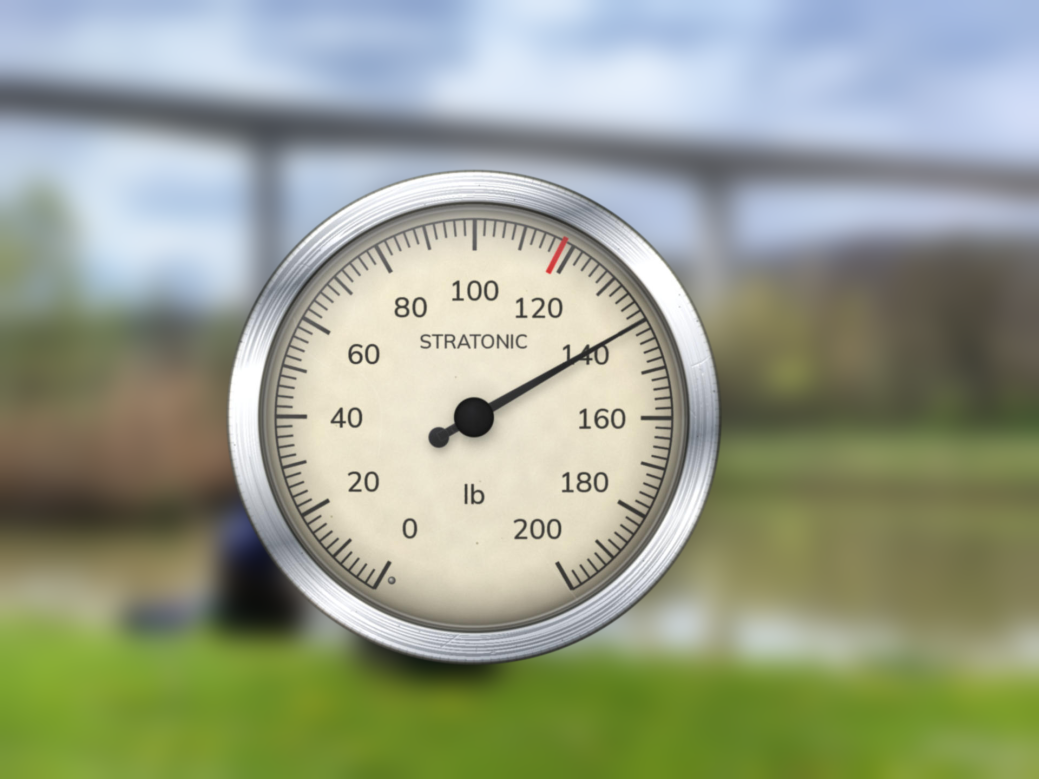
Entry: 140,lb
